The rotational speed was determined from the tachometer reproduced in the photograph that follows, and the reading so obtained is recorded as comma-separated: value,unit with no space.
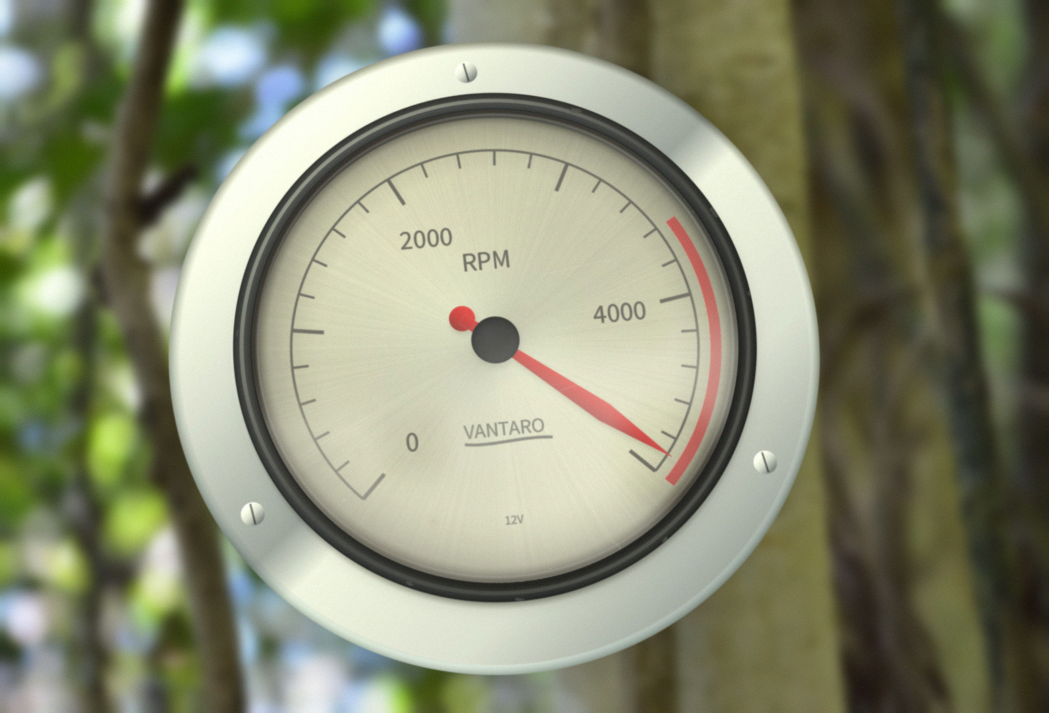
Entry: 4900,rpm
